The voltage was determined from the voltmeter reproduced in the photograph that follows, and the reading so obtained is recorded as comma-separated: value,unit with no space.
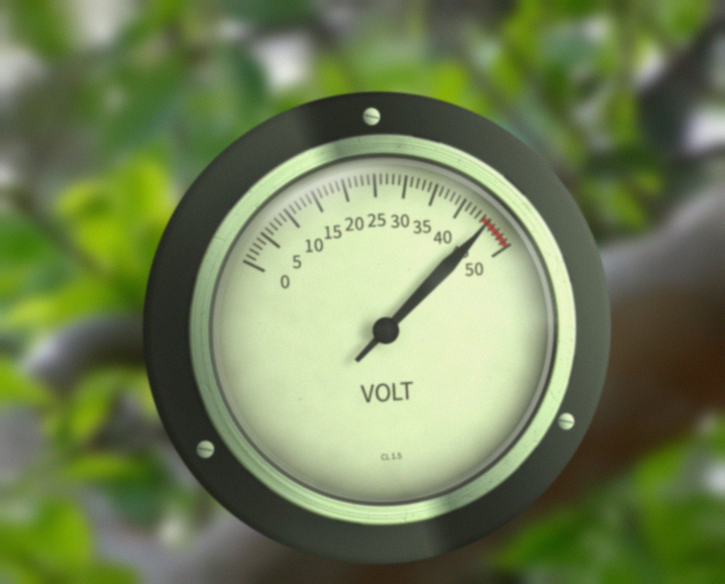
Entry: 45,V
